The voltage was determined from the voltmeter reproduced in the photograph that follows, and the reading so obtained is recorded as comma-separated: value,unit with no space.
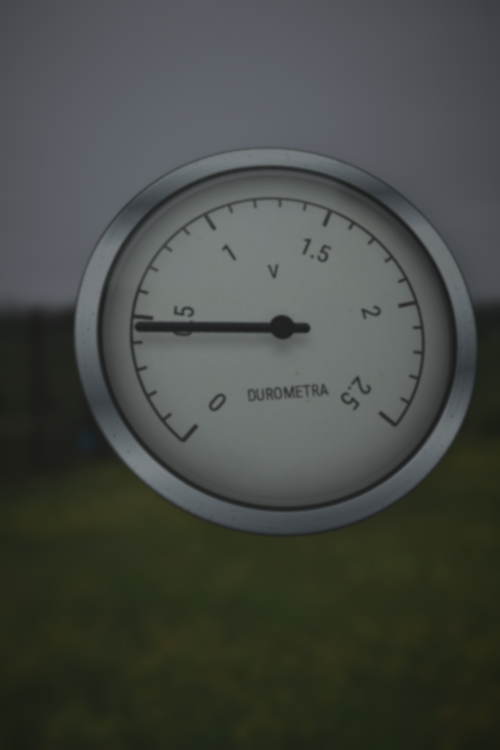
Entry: 0.45,V
